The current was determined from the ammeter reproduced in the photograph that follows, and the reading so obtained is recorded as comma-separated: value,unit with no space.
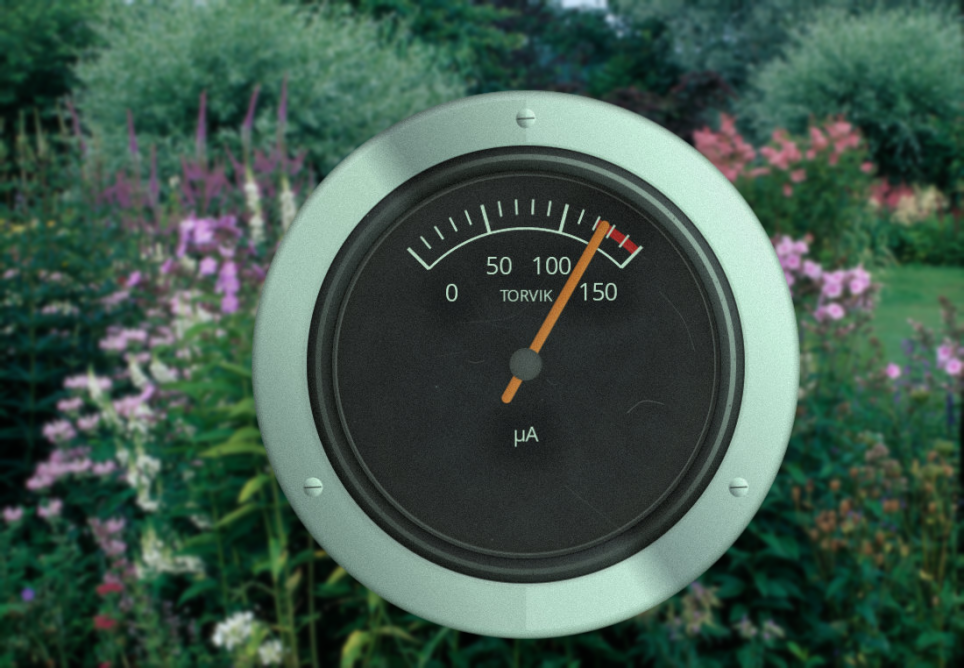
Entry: 125,µA
